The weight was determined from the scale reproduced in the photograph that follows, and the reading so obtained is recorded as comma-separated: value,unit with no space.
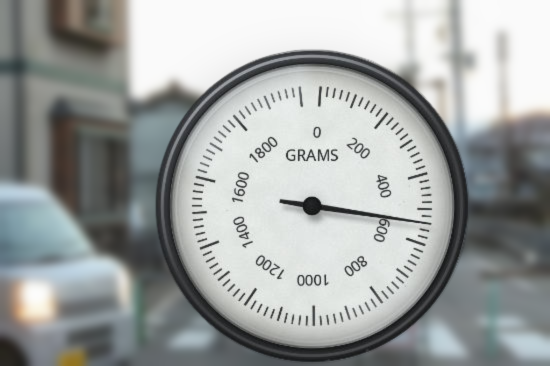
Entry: 540,g
